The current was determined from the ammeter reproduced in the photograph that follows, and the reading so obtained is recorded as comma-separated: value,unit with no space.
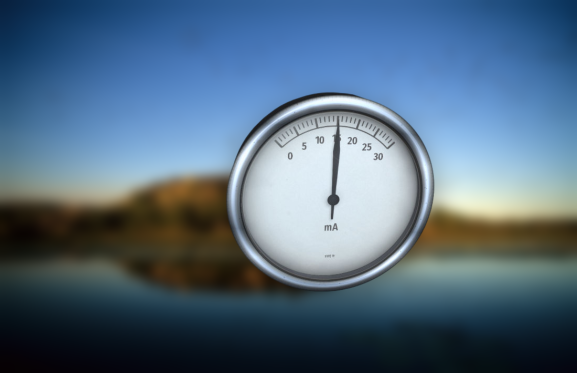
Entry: 15,mA
